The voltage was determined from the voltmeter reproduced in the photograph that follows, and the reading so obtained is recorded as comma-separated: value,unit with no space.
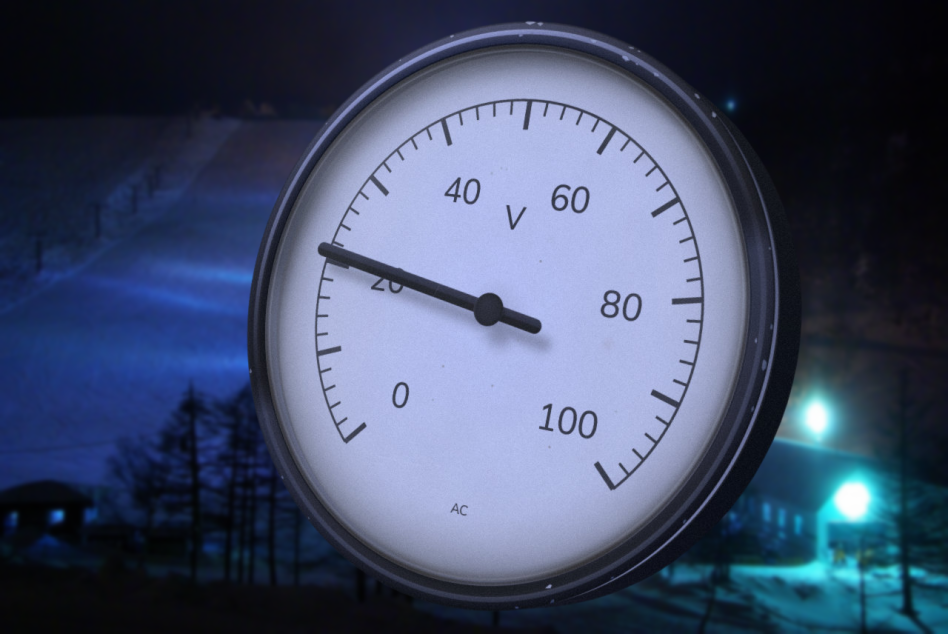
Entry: 21,V
